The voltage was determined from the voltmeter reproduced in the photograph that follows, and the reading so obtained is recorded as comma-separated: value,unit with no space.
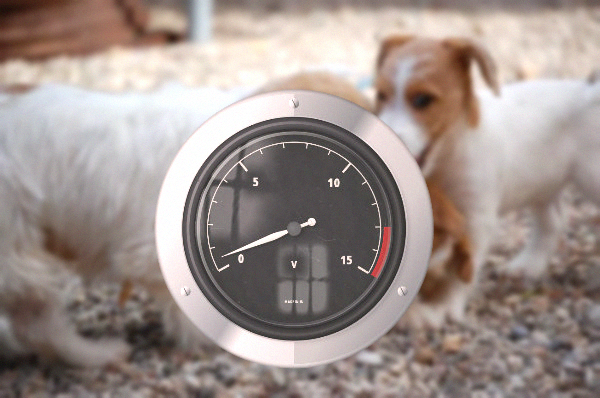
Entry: 0.5,V
